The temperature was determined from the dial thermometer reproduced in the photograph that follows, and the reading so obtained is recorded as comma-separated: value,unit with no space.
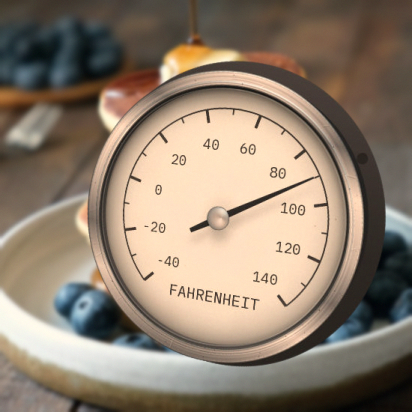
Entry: 90,°F
